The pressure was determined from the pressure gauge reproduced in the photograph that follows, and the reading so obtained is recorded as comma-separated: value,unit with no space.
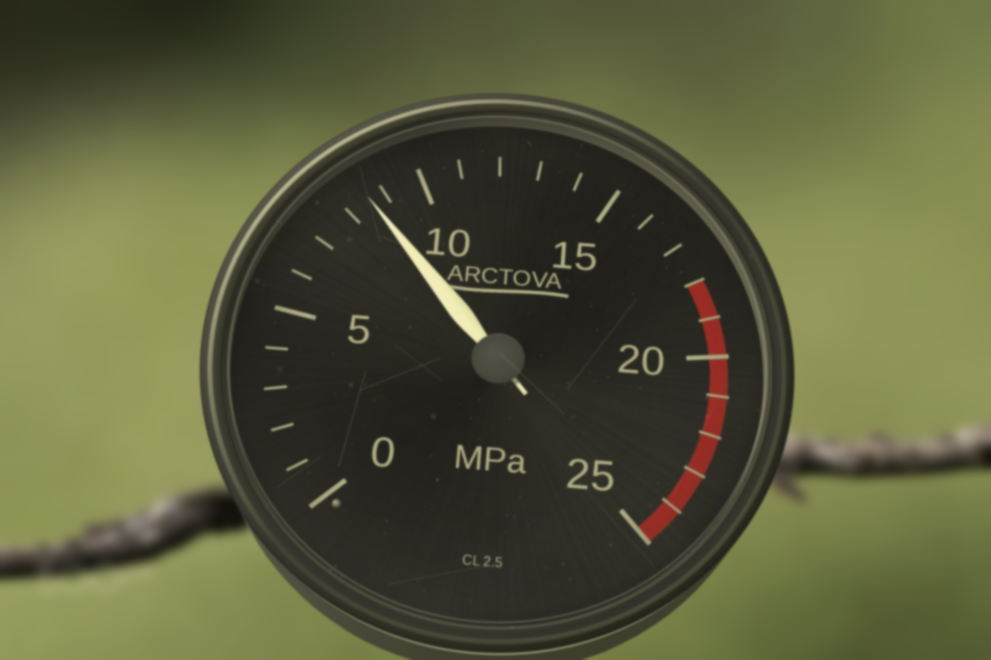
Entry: 8.5,MPa
